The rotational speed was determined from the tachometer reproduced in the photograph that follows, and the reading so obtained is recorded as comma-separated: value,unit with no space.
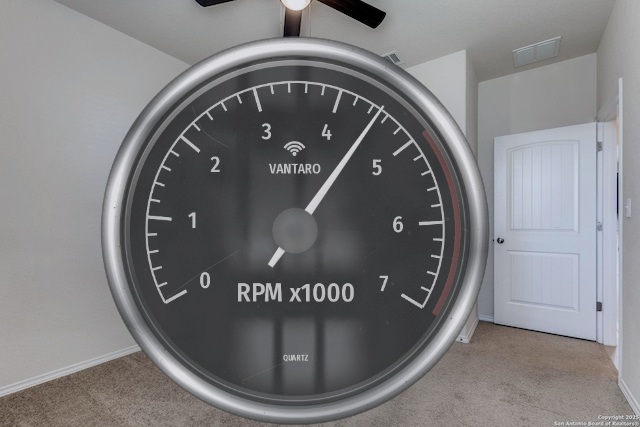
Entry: 4500,rpm
